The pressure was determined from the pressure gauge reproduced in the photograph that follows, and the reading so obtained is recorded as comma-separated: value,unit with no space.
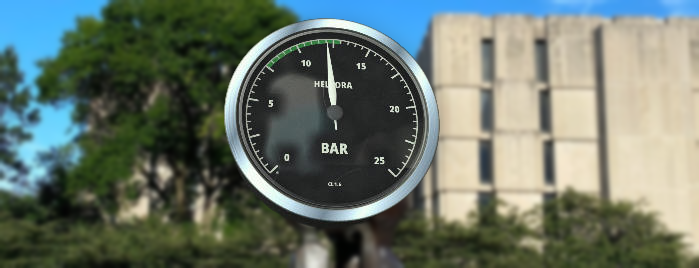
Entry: 12,bar
